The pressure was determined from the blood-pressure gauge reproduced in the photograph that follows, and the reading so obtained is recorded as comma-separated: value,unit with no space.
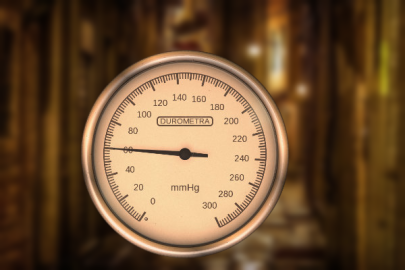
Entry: 60,mmHg
